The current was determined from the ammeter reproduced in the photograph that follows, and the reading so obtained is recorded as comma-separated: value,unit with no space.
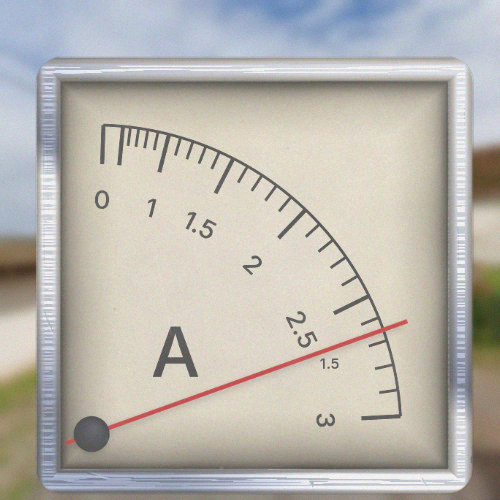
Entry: 2.65,A
